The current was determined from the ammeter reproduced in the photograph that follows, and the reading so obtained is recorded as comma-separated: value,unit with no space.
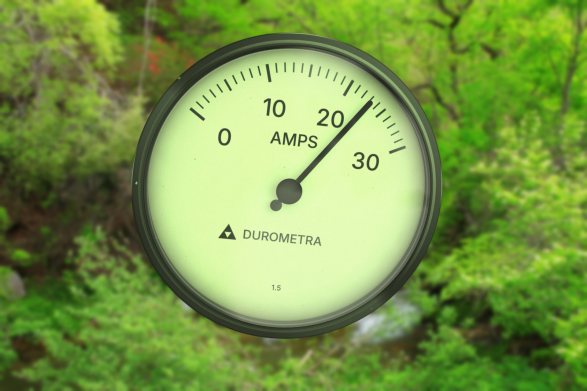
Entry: 23,A
